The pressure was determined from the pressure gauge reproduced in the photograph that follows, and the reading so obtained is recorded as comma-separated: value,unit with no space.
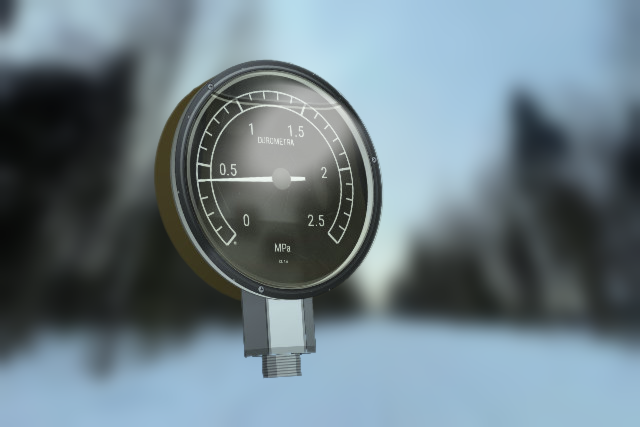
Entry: 0.4,MPa
